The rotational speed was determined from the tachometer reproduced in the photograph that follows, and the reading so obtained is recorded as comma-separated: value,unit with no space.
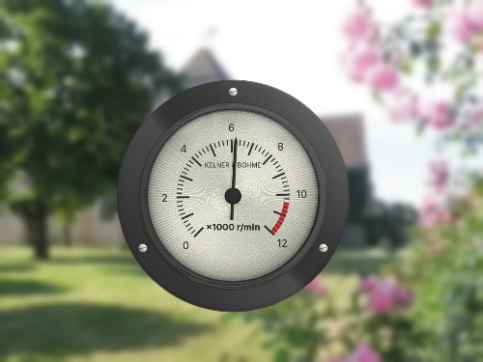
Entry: 6200,rpm
